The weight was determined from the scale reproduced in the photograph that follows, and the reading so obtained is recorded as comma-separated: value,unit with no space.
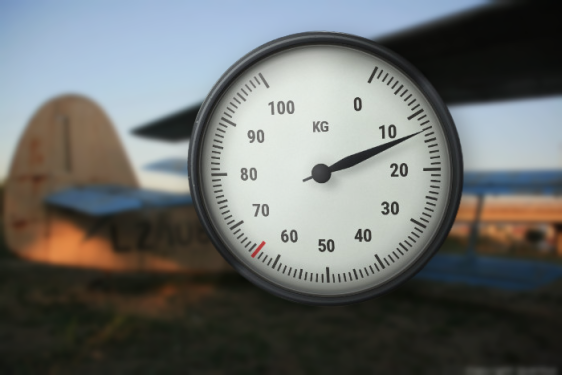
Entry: 13,kg
